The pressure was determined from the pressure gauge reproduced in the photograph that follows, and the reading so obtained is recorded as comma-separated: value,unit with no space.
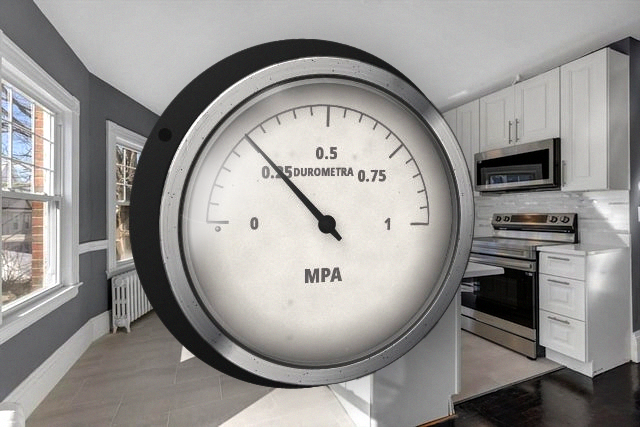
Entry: 0.25,MPa
